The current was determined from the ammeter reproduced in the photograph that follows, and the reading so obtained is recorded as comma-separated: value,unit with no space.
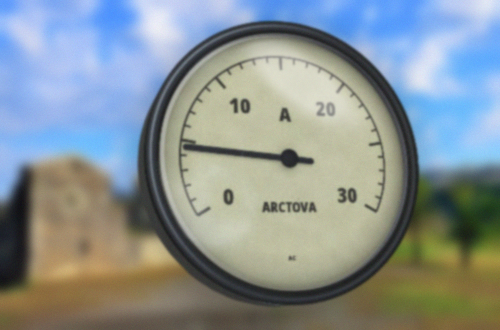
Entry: 4.5,A
